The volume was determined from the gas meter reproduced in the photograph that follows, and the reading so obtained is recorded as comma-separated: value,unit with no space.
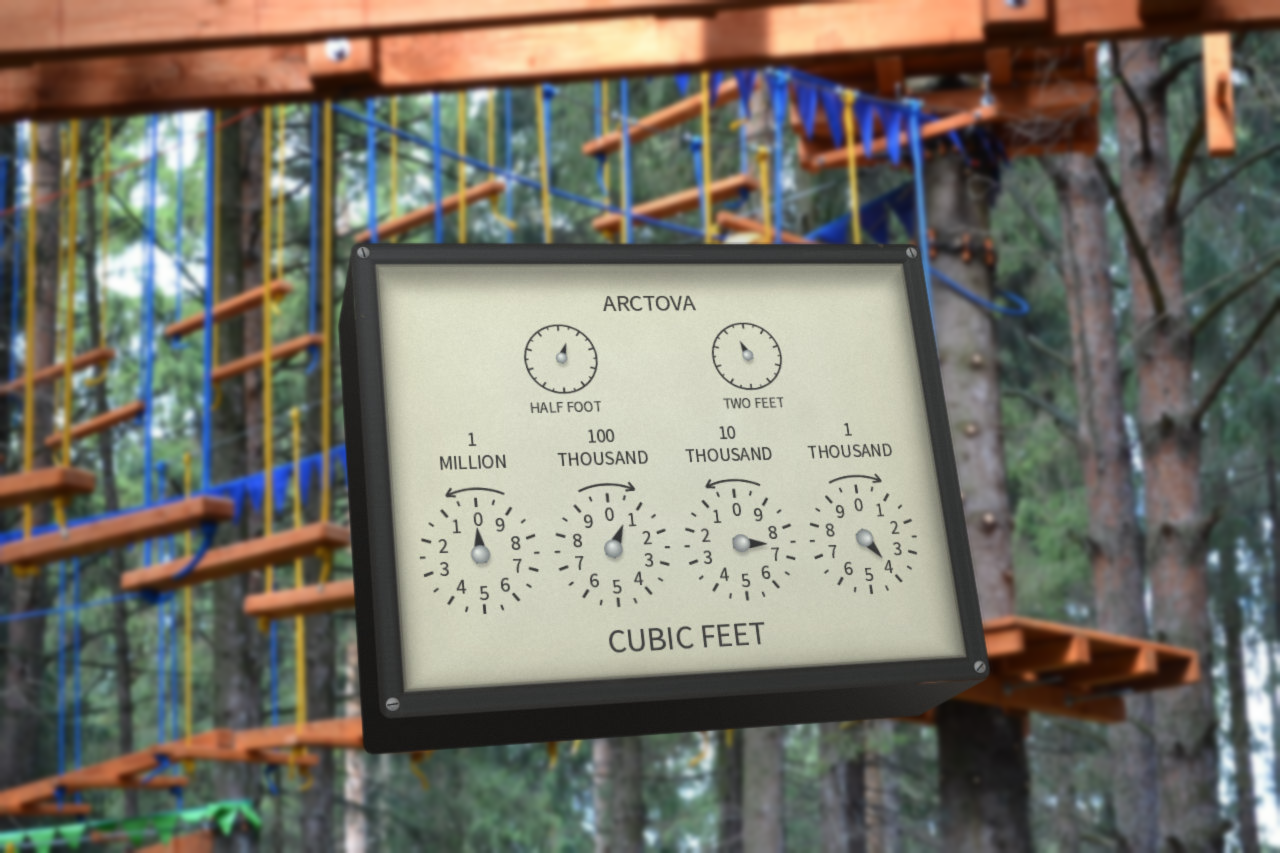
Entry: 7400,ft³
